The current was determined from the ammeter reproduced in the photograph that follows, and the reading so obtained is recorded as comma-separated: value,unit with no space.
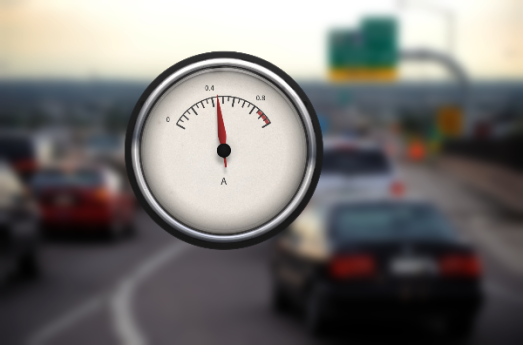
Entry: 0.45,A
